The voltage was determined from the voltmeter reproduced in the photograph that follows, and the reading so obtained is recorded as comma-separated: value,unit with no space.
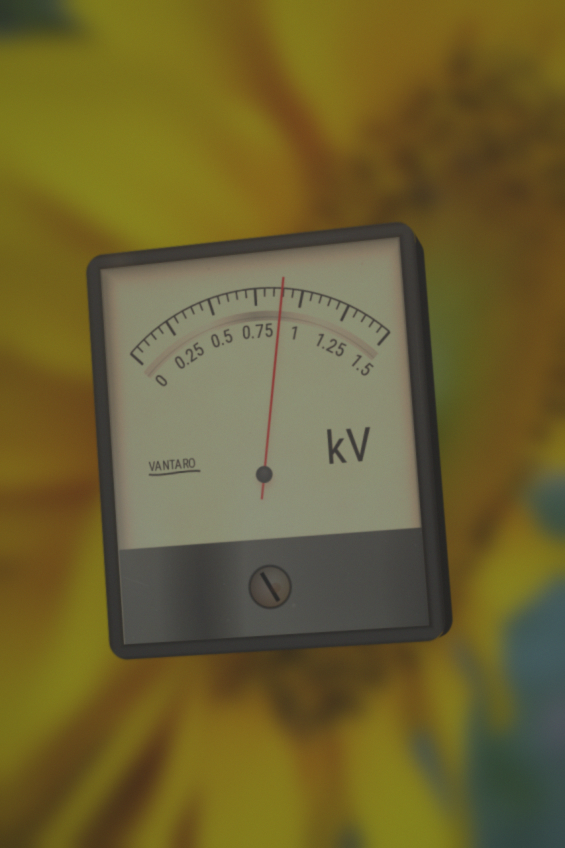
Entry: 0.9,kV
